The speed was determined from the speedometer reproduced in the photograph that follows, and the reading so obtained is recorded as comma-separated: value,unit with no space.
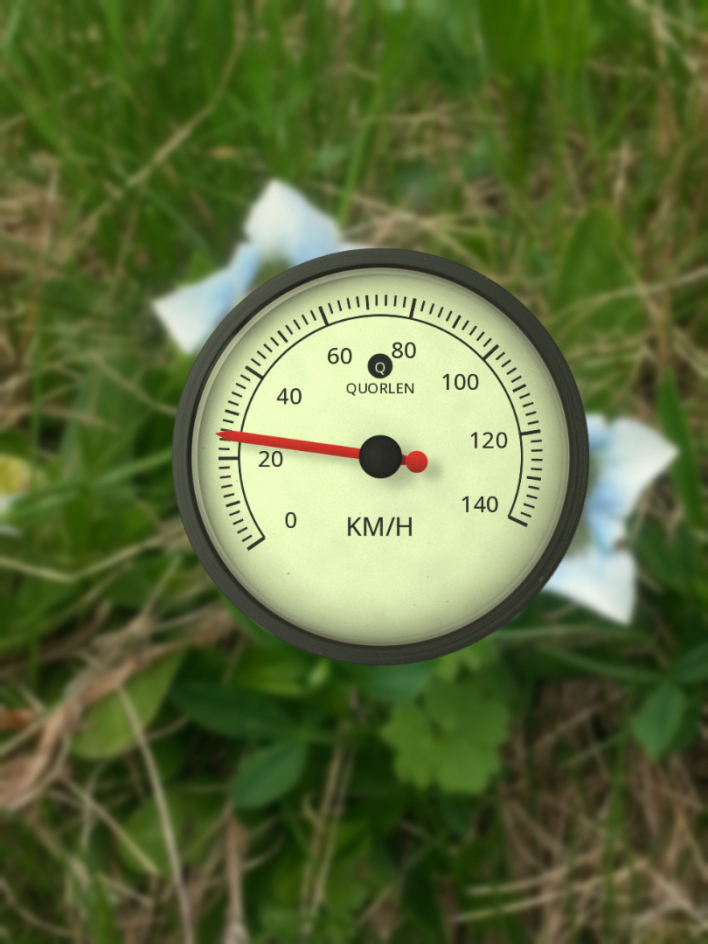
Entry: 25,km/h
